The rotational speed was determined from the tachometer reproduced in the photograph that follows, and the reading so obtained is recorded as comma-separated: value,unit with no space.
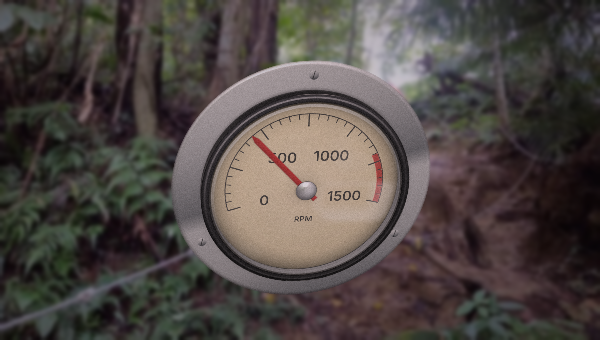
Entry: 450,rpm
